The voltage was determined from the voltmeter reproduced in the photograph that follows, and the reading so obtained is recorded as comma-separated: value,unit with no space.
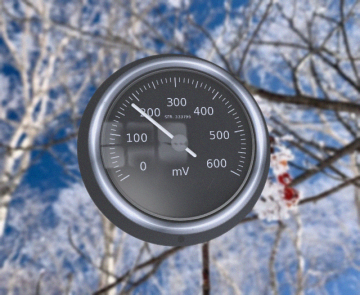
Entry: 180,mV
